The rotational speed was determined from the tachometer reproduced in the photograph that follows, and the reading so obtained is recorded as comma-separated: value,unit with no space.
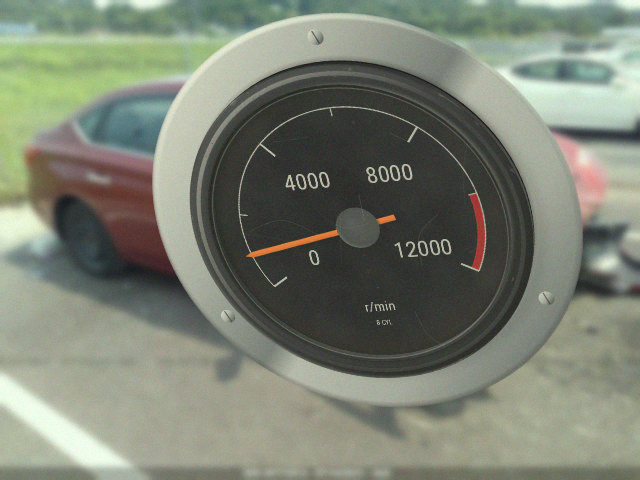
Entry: 1000,rpm
